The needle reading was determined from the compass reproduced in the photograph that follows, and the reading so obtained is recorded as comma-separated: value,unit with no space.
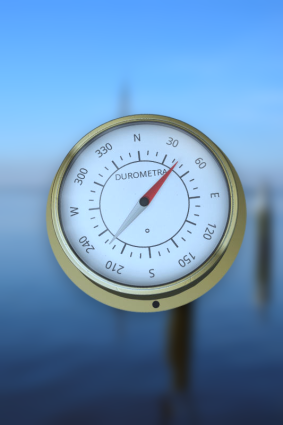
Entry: 45,°
